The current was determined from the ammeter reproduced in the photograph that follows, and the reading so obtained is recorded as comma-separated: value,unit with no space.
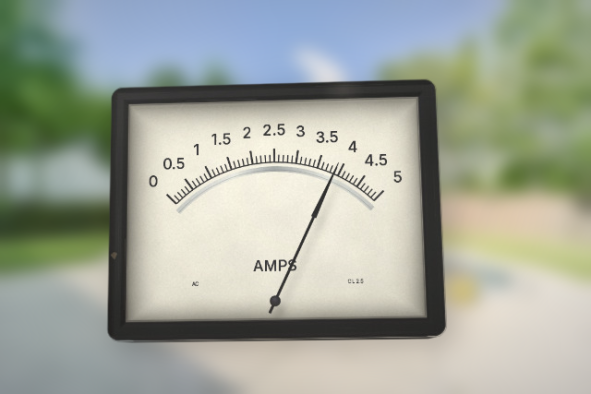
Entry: 3.9,A
